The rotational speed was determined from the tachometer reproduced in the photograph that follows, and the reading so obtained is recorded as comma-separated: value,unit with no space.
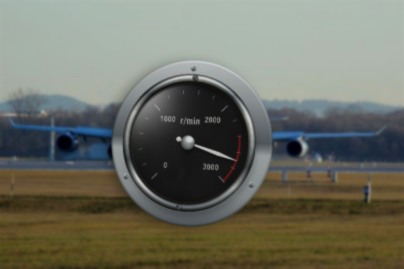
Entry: 2700,rpm
